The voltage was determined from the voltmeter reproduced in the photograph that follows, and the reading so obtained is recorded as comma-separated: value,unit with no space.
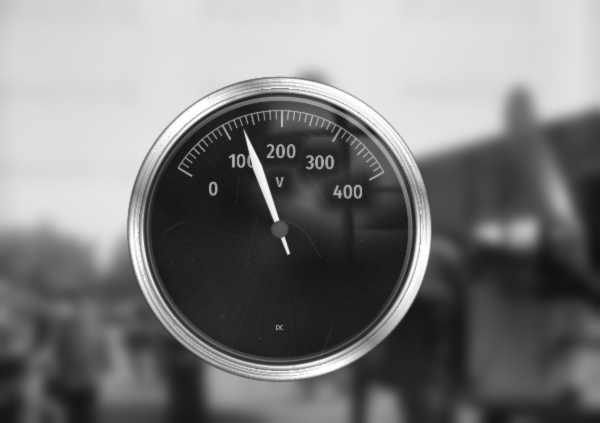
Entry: 130,V
